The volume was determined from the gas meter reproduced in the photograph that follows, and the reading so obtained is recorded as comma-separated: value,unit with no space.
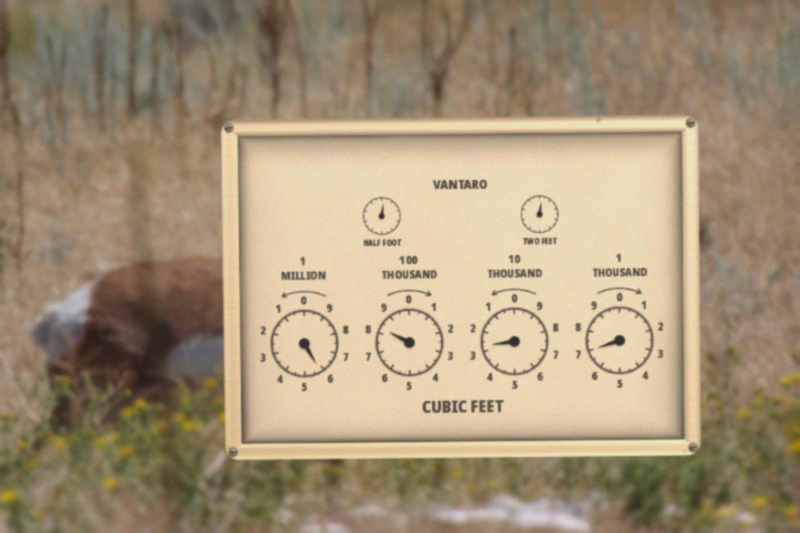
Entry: 582700,ft³
